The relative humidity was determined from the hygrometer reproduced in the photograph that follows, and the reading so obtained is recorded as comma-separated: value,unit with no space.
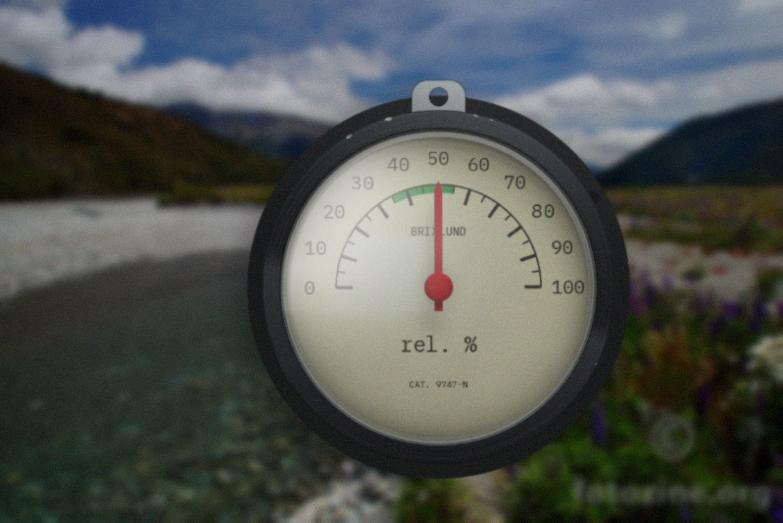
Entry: 50,%
